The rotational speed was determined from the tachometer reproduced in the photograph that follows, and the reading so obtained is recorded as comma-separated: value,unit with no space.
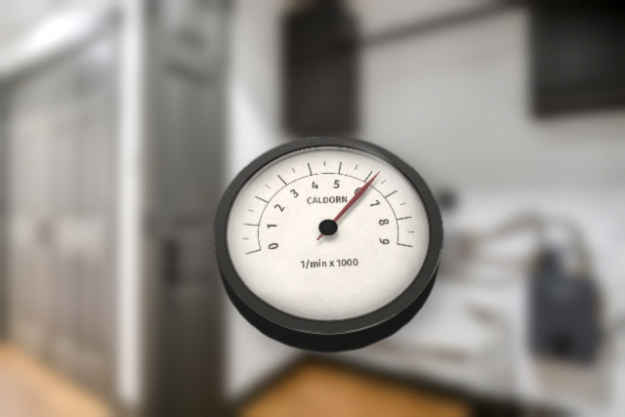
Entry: 6250,rpm
